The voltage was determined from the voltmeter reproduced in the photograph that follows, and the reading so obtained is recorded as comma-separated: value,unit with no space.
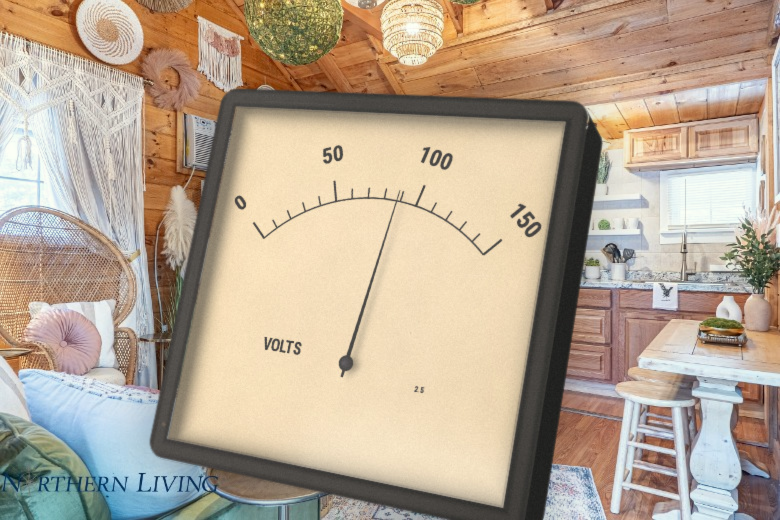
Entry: 90,V
